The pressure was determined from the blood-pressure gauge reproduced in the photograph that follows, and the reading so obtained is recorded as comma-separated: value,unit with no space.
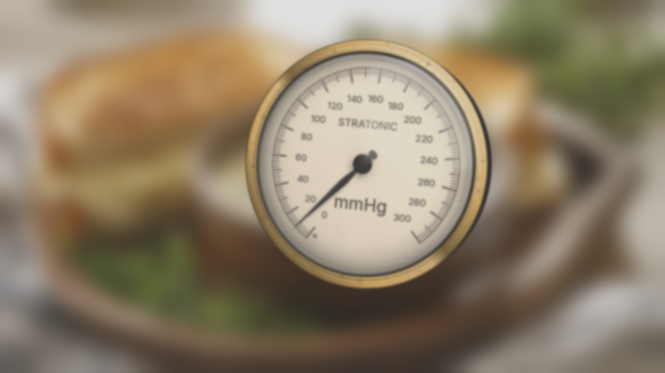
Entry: 10,mmHg
